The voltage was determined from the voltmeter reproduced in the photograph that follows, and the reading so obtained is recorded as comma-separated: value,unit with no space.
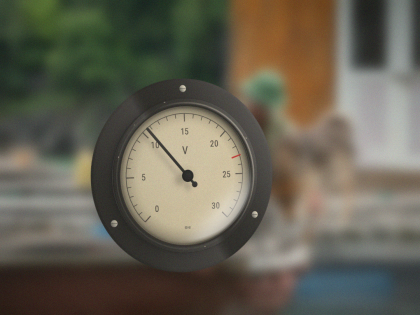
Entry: 10.5,V
